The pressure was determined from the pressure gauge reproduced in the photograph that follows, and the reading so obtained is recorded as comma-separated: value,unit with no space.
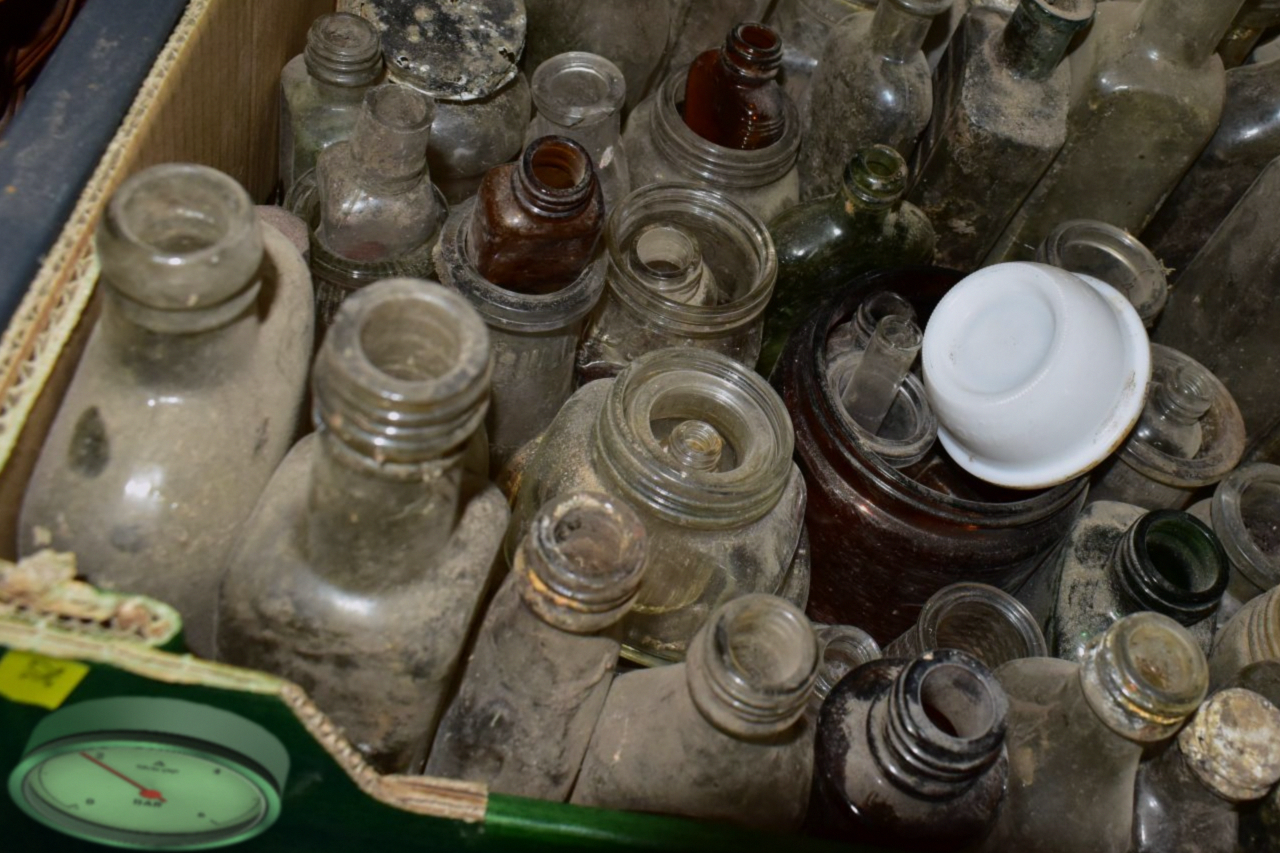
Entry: 2,bar
